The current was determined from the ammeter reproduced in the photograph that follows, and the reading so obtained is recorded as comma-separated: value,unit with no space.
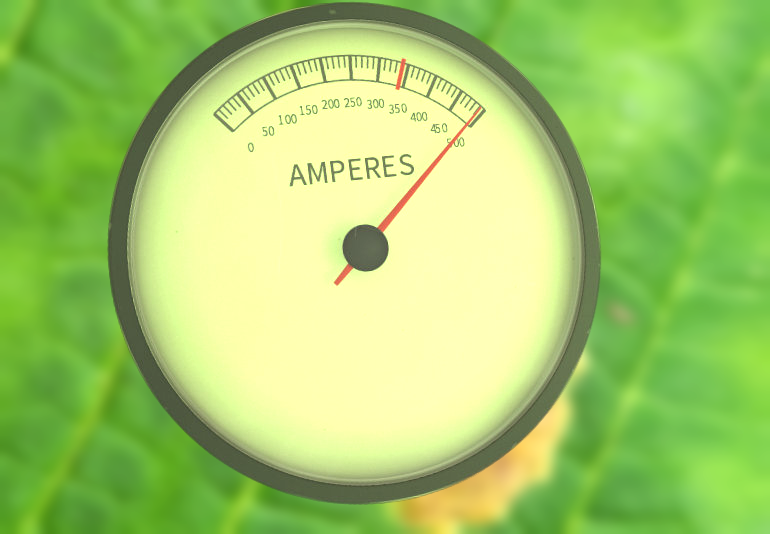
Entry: 490,A
